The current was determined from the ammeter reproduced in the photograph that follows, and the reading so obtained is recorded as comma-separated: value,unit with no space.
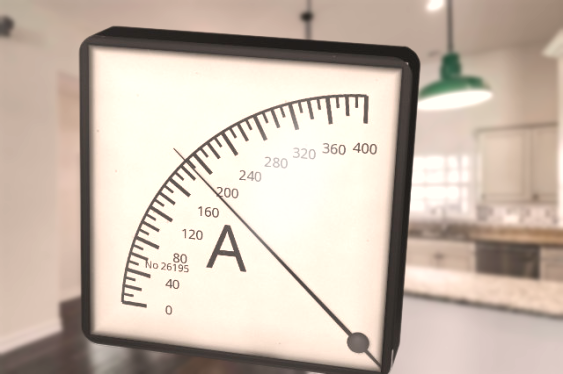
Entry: 190,A
